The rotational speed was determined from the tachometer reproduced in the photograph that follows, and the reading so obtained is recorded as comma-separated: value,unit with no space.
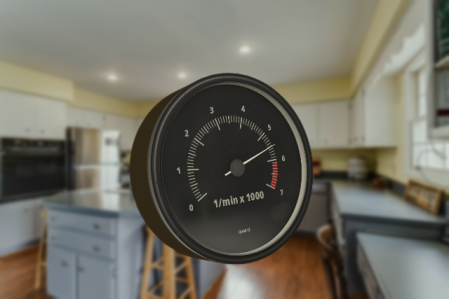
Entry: 5500,rpm
